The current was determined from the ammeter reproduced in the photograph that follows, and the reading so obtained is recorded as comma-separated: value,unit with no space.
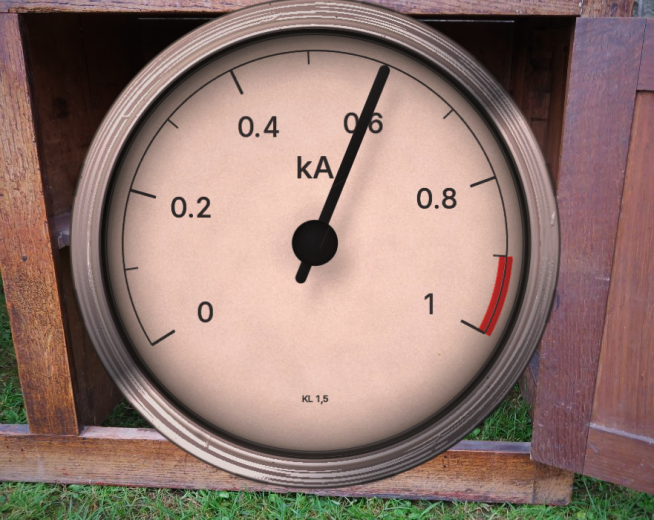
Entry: 0.6,kA
